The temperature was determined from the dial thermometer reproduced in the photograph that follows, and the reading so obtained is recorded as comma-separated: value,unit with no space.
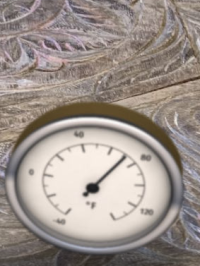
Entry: 70,°F
